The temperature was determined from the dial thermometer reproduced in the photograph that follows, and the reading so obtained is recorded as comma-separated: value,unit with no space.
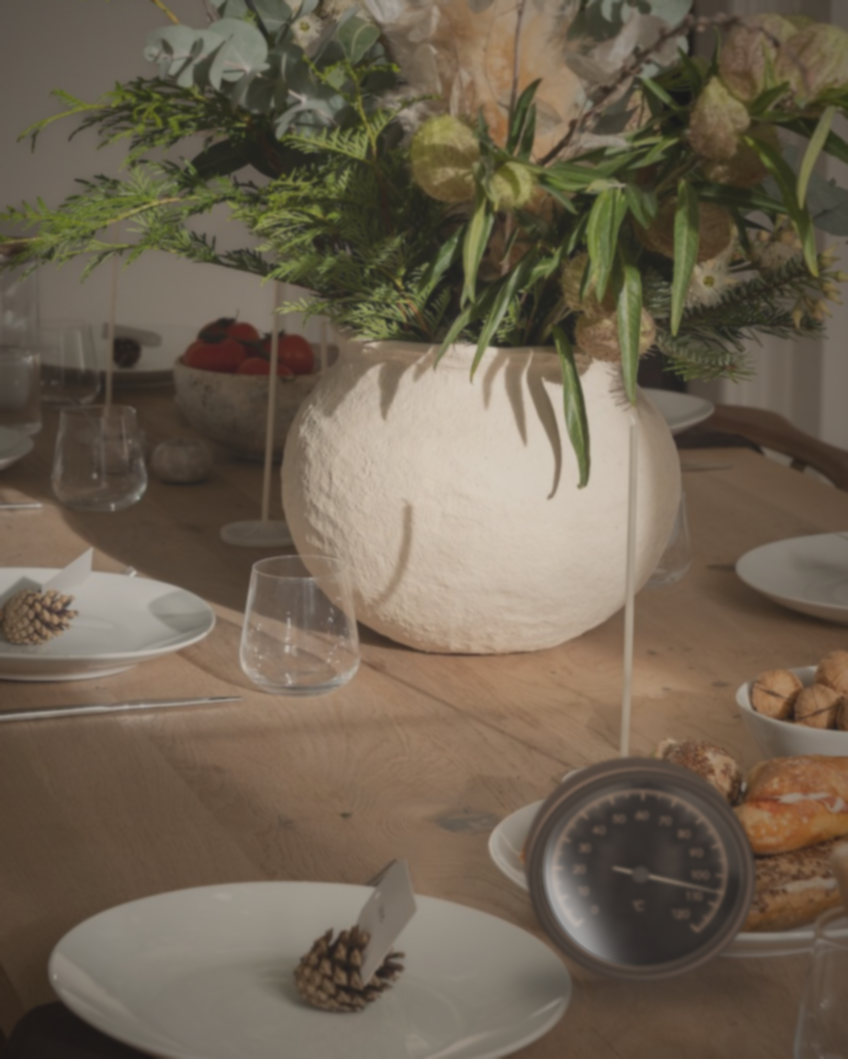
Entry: 105,°C
